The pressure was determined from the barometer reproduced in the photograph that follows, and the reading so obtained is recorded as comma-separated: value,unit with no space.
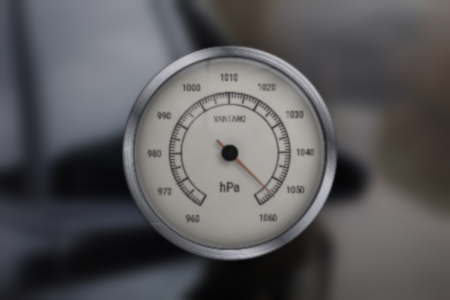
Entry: 1055,hPa
